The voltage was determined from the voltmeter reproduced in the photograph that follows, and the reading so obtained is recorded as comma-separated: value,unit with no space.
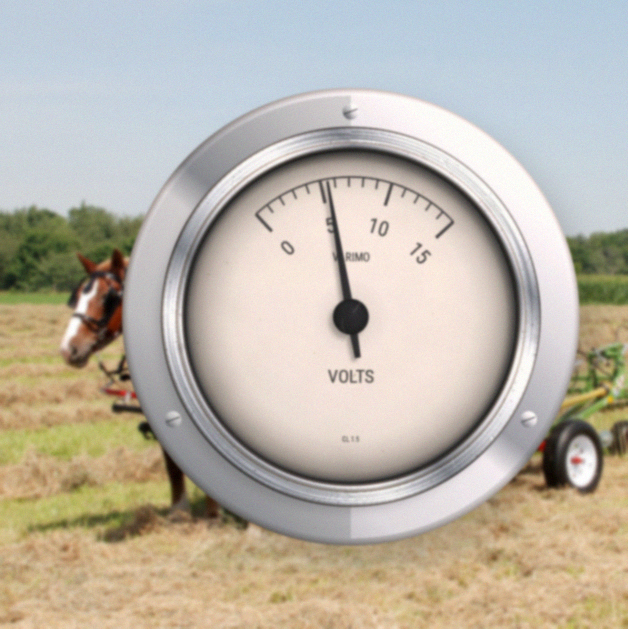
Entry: 5.5,V
